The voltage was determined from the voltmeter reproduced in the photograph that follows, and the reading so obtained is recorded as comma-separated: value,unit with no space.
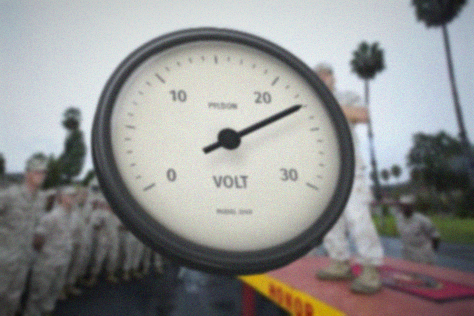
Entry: 23,V
